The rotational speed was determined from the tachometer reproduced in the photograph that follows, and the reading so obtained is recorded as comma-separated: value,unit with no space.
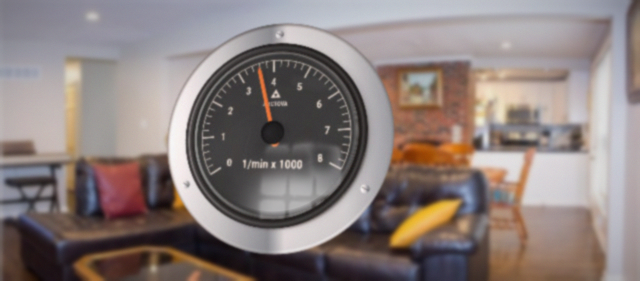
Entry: 3600,rpm
